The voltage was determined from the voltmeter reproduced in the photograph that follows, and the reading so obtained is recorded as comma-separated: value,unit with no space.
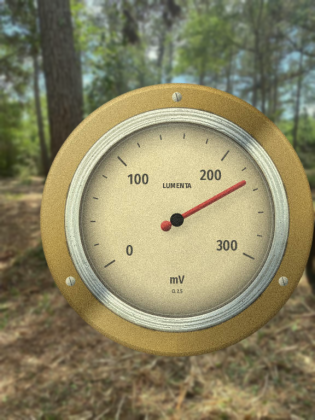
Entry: 230,mV
